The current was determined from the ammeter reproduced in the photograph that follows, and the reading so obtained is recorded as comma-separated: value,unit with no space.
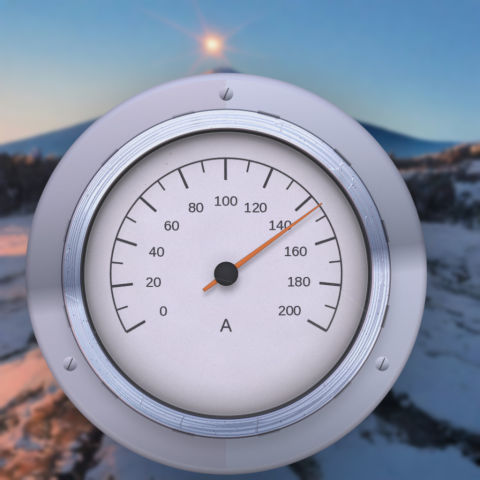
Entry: 145,A
